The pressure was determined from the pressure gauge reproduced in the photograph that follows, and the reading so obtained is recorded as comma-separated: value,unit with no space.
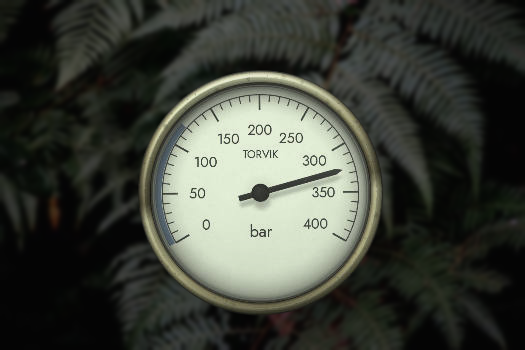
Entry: 325,bar
